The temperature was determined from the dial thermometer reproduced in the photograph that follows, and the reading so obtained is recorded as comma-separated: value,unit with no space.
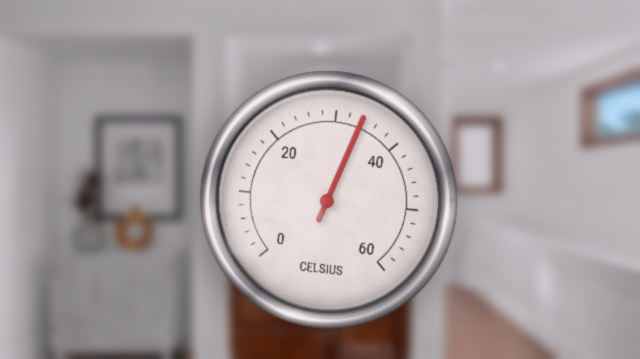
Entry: 34,°C
